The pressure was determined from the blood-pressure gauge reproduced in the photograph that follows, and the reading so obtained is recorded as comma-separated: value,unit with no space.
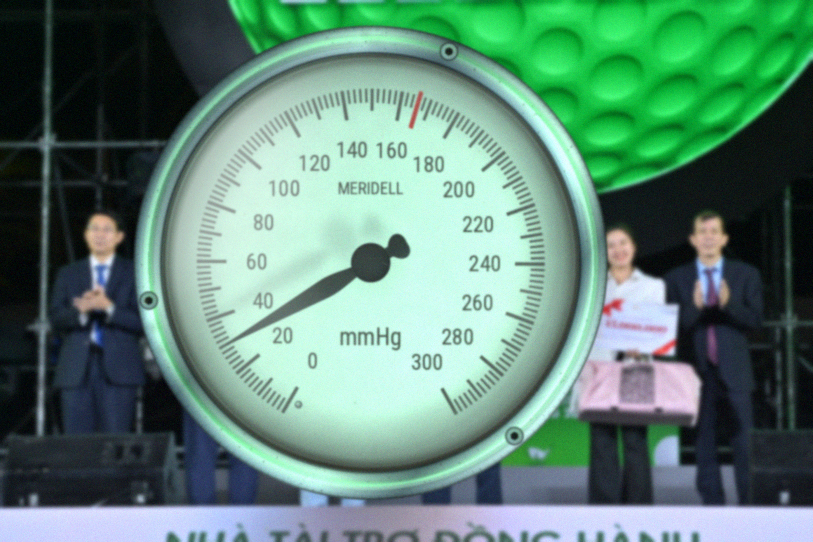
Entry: 30,mmHg
